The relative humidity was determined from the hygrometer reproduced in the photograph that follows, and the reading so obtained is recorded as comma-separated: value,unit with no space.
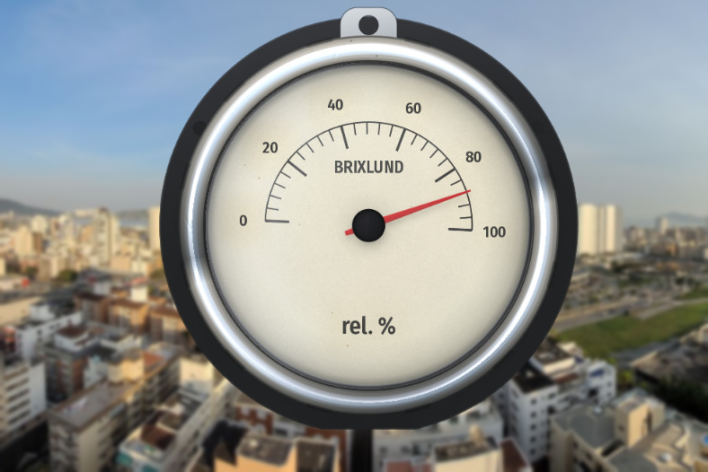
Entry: 88,%
